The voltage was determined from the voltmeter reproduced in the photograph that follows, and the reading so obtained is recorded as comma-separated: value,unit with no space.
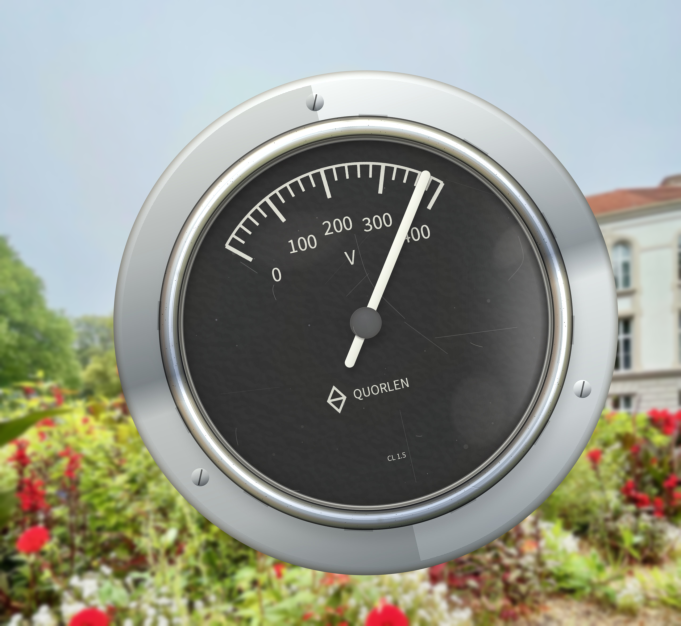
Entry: 370,V
